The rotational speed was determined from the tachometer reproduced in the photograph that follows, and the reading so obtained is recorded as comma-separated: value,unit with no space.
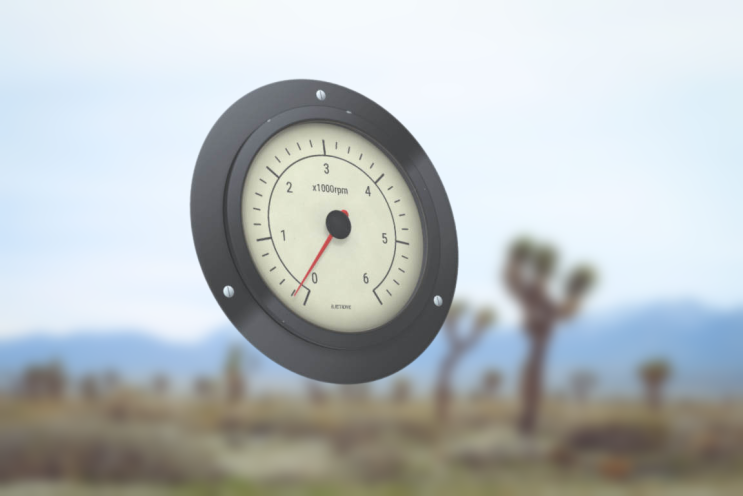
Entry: 200,rpm
